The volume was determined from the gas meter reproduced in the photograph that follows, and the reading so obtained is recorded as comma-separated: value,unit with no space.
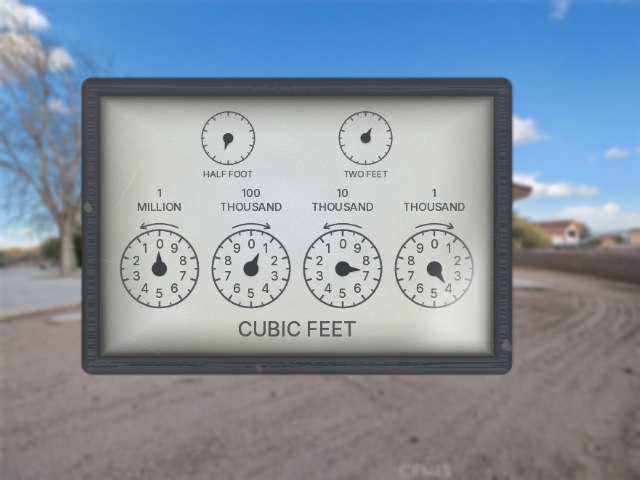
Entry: 7400,ft³
